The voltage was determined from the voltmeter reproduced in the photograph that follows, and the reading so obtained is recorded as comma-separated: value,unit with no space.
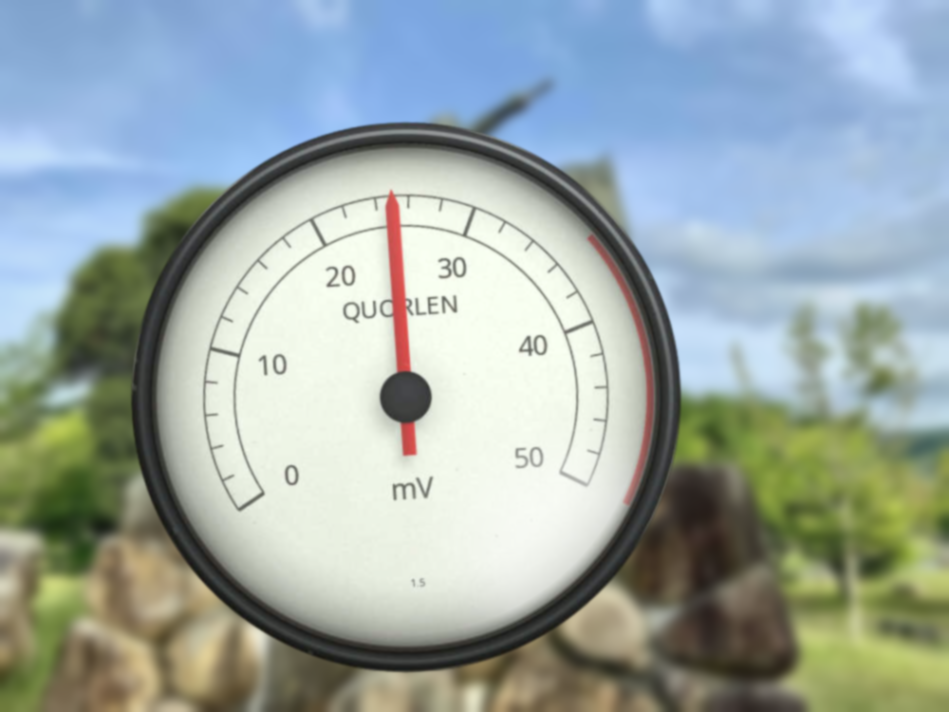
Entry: 25,mV
